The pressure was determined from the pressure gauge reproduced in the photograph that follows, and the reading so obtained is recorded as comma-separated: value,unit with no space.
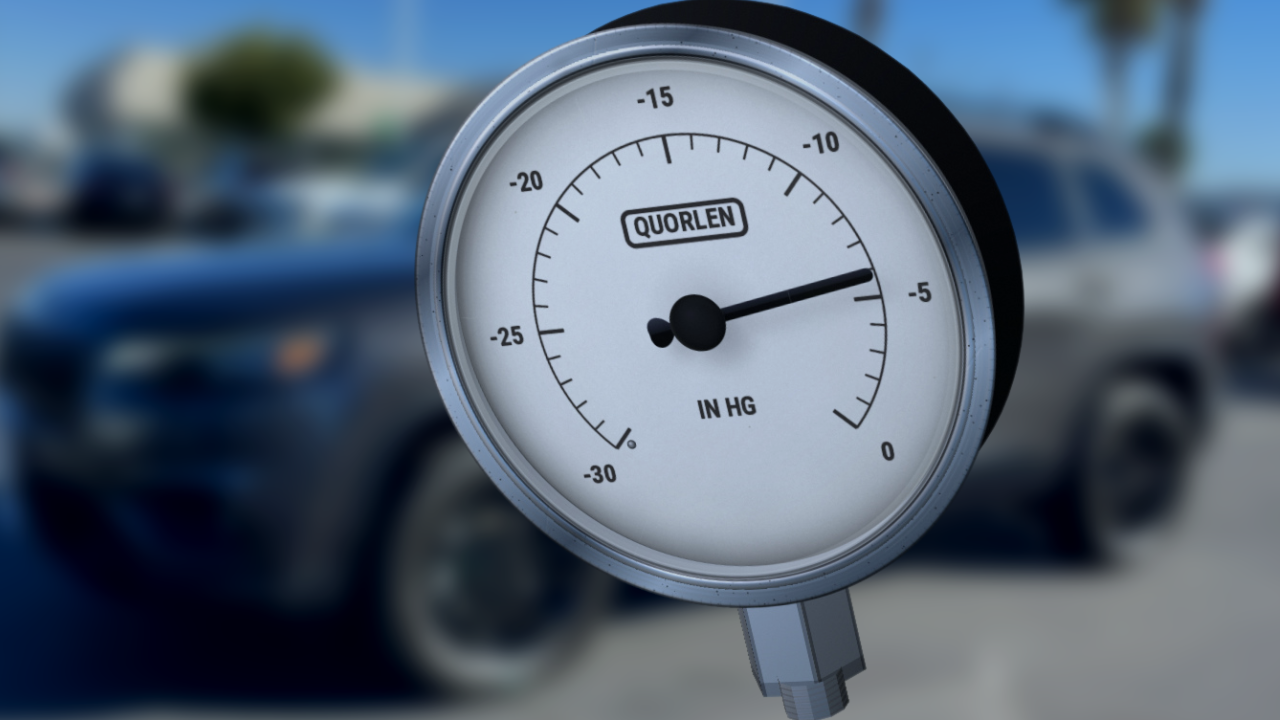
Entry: -6,inHg
